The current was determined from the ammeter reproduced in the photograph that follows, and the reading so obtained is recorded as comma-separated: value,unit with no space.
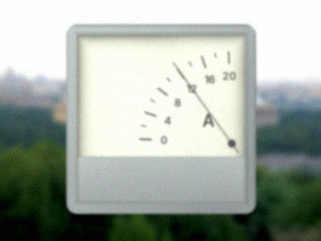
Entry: 12,A
